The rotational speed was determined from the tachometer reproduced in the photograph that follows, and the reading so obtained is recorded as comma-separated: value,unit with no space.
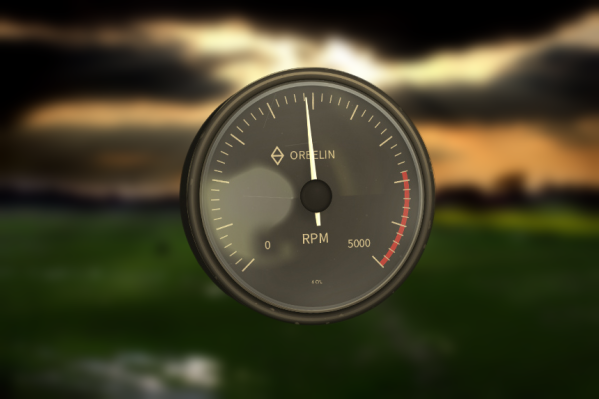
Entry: 2400,rpm
